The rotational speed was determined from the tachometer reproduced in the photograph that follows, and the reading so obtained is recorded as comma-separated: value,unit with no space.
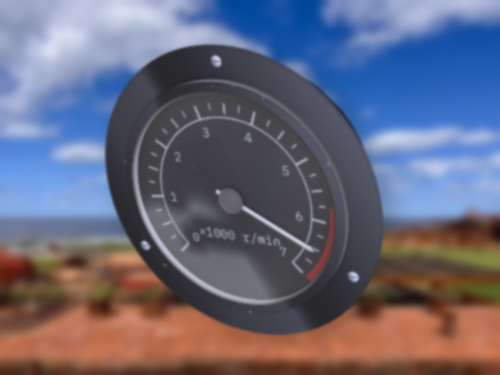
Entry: 6500,rpm
